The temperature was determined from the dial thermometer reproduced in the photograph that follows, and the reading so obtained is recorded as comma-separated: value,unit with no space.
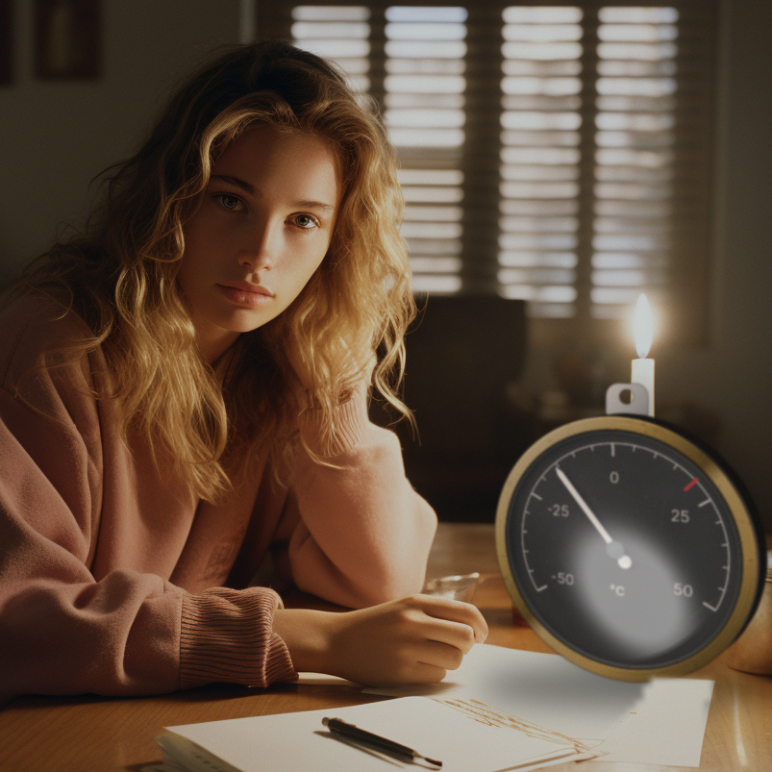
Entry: -15,°C
